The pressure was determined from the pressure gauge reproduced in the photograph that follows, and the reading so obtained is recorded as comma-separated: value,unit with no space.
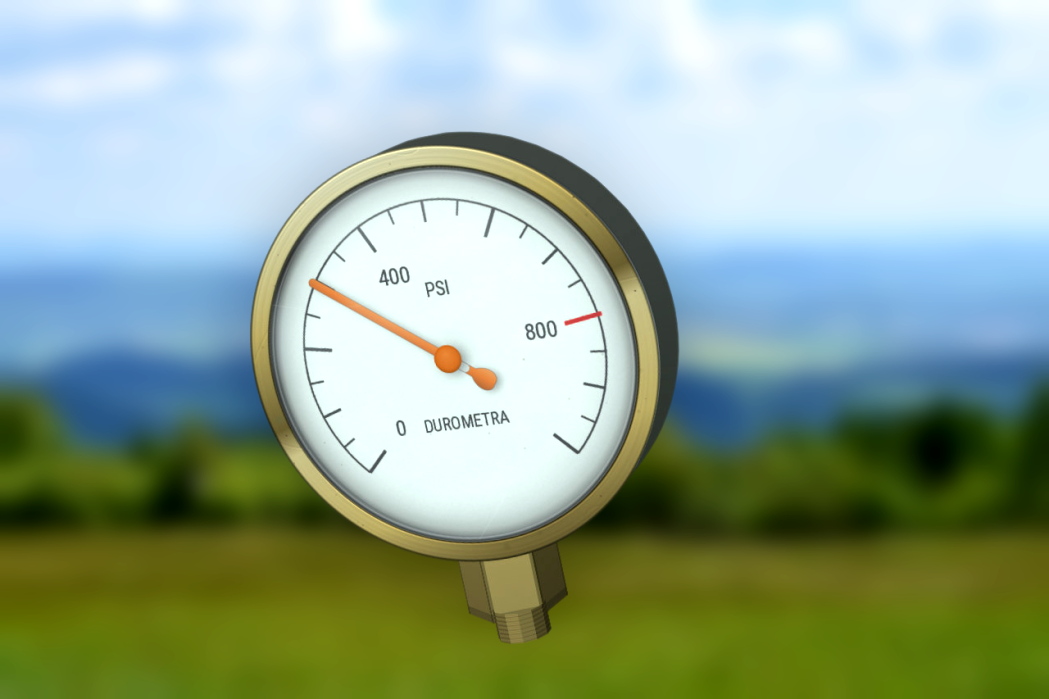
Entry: 300,psi
